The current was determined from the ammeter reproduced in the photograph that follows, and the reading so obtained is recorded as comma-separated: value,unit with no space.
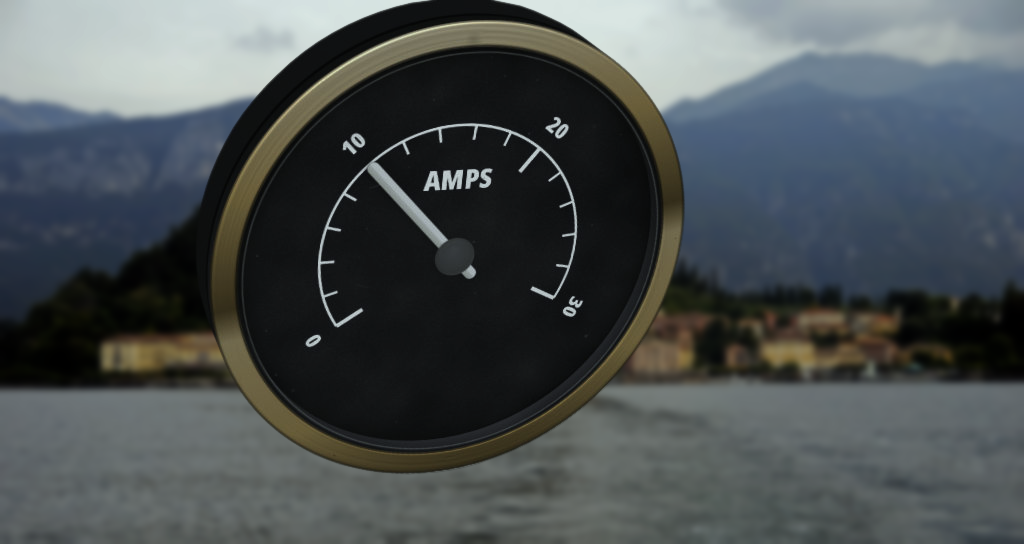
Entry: 10,A
